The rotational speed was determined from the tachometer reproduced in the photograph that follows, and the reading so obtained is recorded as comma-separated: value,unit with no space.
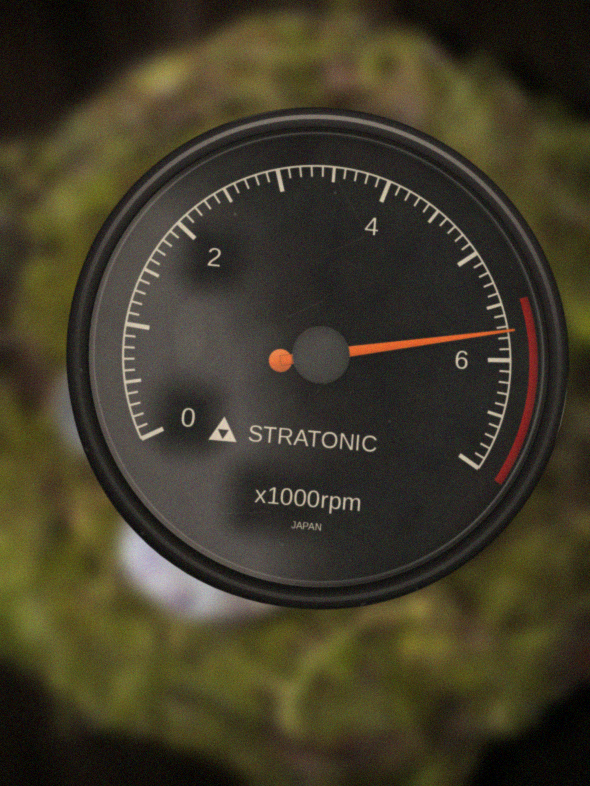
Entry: 5750,rpm
